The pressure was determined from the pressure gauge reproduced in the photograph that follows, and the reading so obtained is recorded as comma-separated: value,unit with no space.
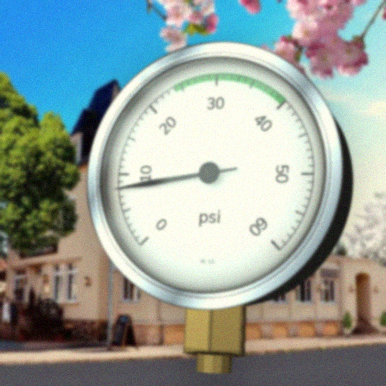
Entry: 8,psi
